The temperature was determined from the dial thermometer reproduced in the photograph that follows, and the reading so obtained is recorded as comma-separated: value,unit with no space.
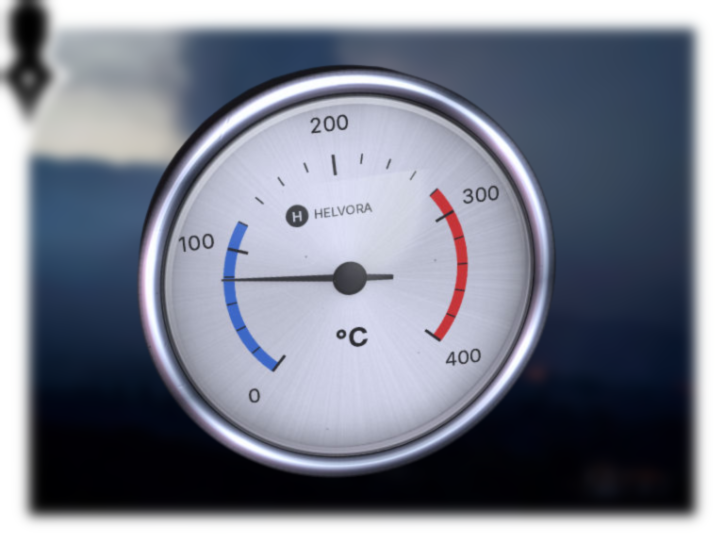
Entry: 80,°C
